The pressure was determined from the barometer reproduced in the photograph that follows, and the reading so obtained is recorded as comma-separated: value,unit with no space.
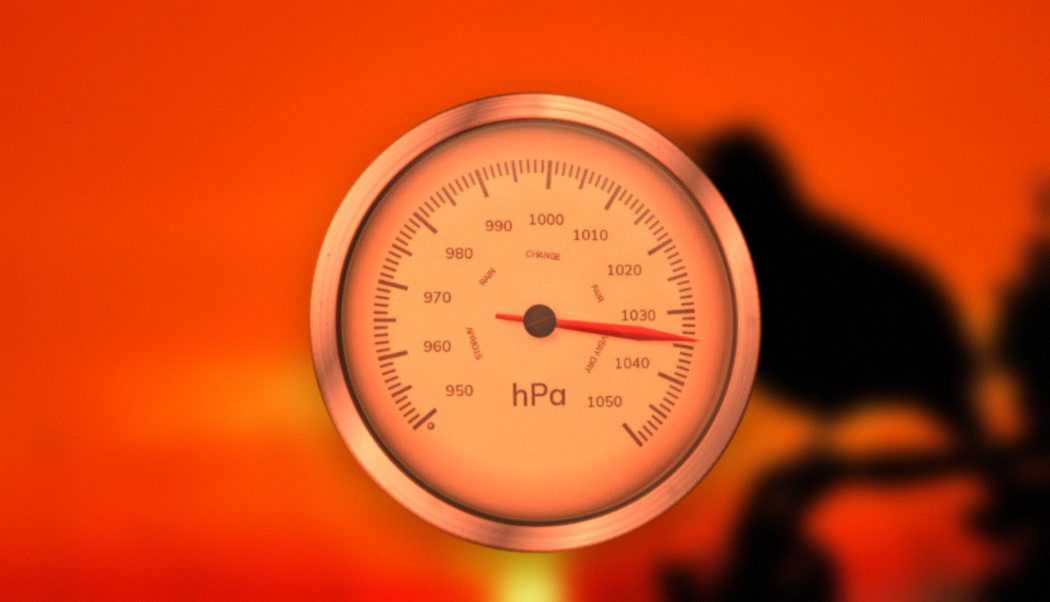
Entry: 1034,hPa
